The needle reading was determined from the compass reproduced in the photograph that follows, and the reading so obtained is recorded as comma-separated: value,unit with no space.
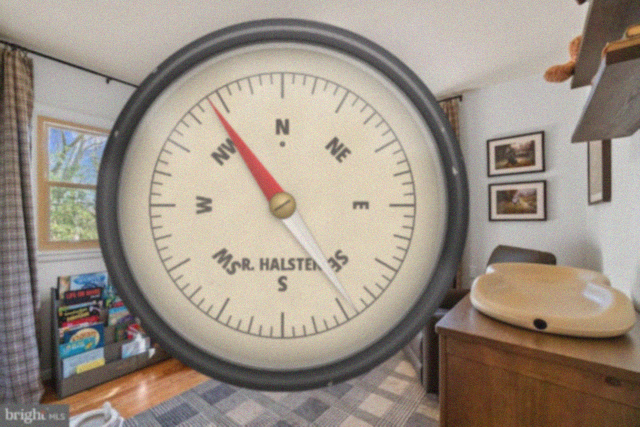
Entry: 325,°
